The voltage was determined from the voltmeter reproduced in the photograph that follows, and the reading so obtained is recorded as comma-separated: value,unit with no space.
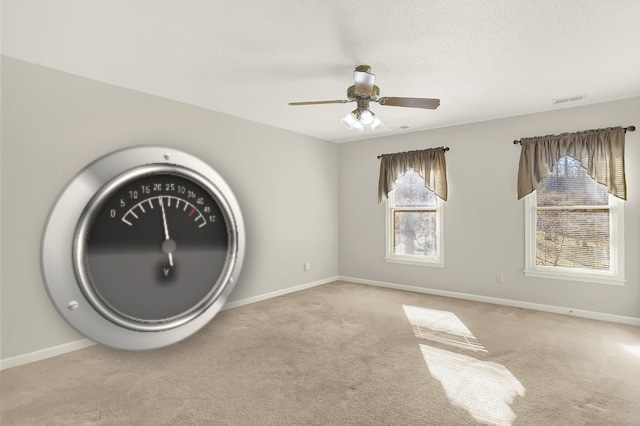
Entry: 20,V
